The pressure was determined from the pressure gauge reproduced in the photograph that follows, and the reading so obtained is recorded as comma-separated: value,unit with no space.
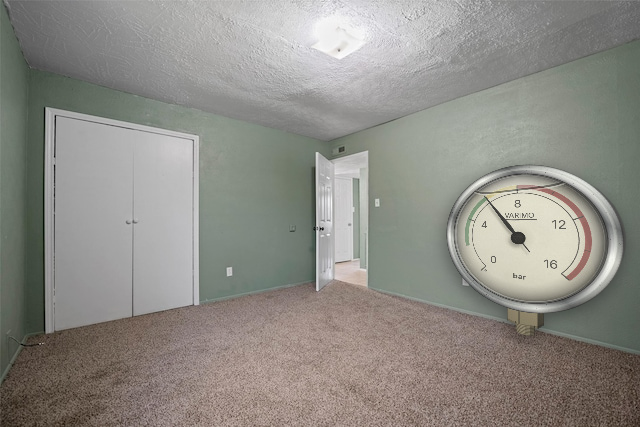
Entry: 6,bar
